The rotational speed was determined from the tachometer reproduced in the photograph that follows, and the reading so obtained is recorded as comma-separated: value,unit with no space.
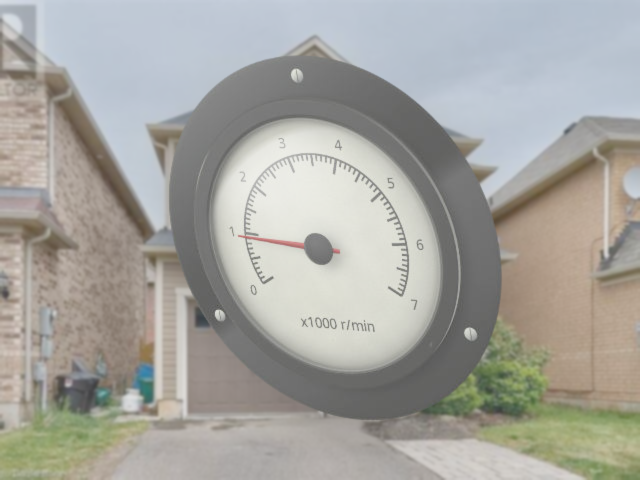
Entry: 1000,rpm
